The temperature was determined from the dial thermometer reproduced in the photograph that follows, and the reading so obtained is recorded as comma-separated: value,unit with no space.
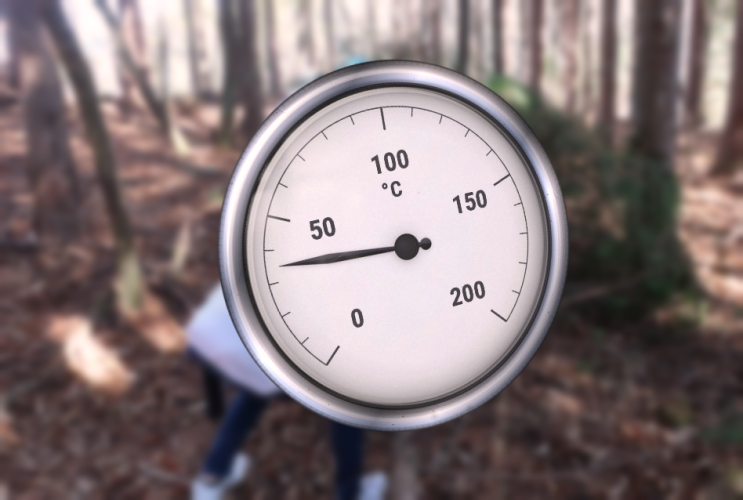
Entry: 35,°C
